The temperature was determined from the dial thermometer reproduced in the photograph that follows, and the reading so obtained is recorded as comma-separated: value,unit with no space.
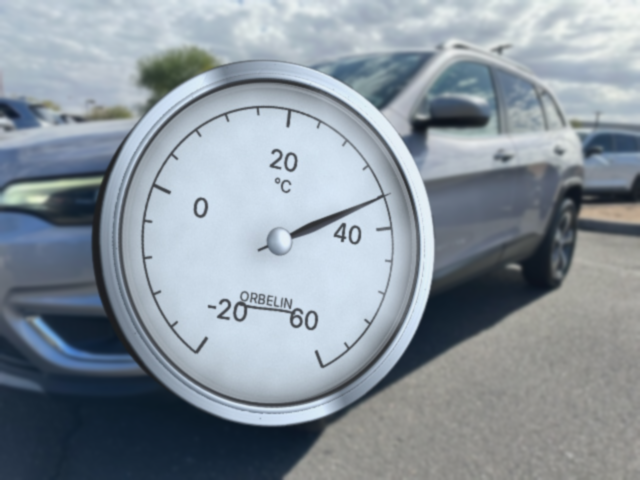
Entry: 36,°C
